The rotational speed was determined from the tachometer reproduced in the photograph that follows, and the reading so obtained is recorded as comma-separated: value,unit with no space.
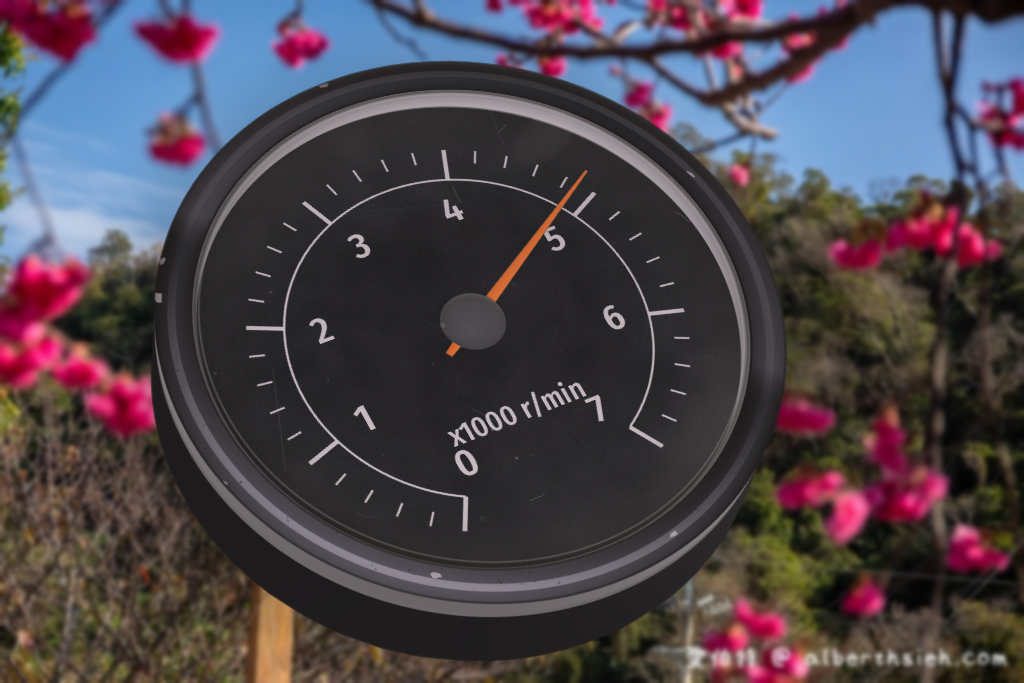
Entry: 4900,rpm
